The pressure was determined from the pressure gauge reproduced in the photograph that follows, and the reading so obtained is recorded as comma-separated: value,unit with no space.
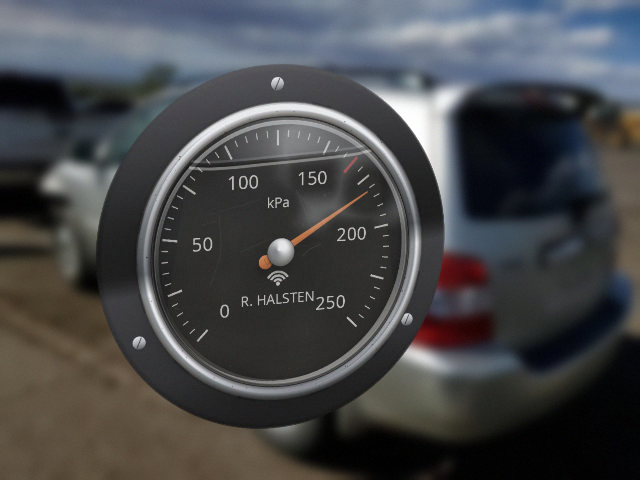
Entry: 180,kPa
